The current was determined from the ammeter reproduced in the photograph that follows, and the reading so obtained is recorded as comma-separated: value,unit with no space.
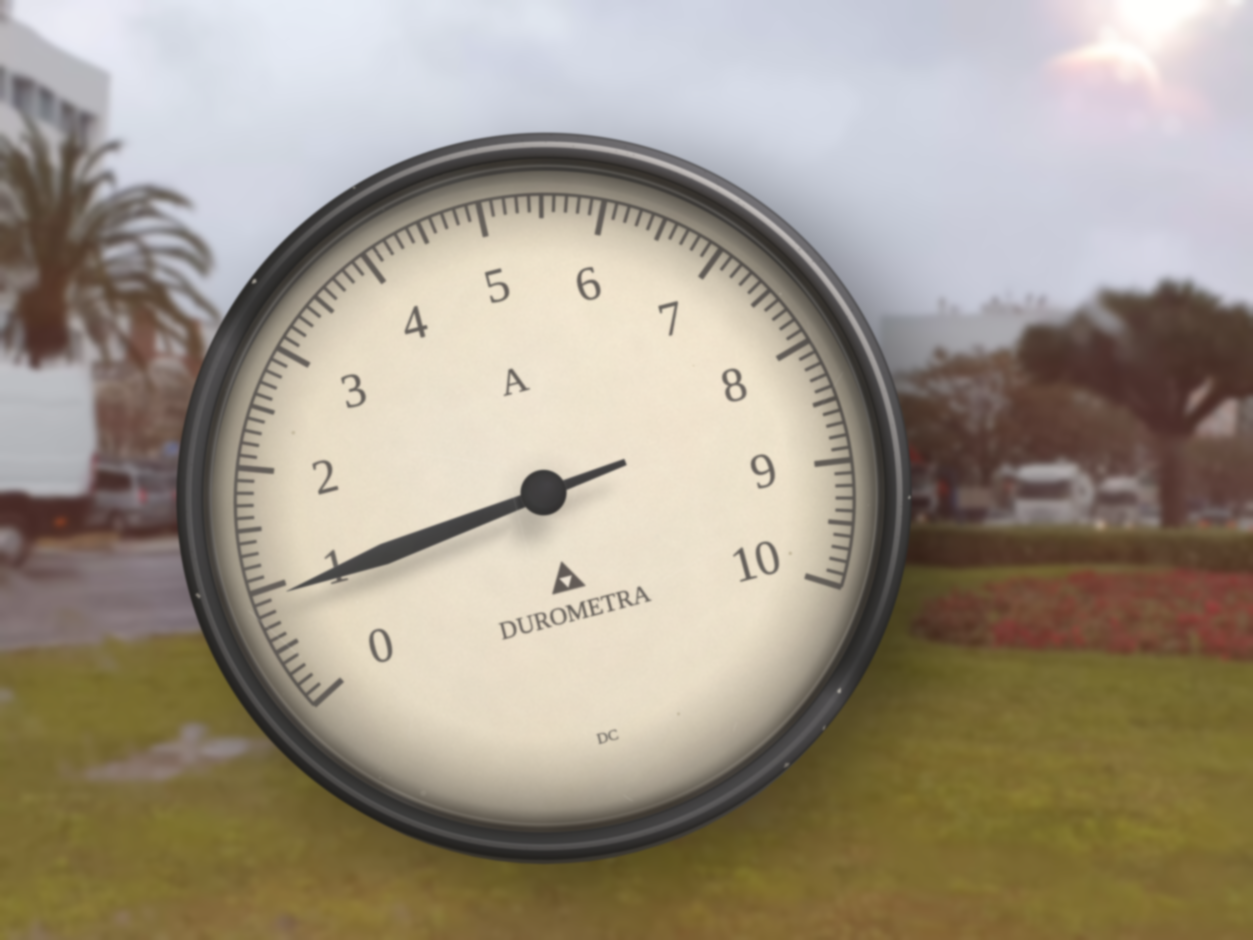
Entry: 0.9,A
